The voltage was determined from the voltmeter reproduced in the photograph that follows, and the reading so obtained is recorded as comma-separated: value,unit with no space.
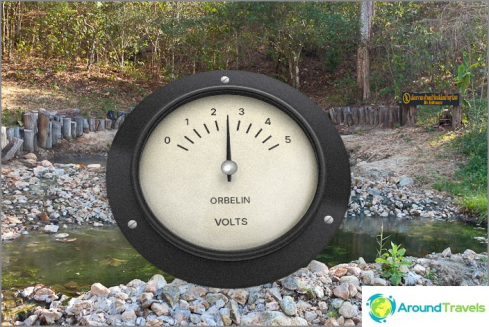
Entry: 2.5,V
